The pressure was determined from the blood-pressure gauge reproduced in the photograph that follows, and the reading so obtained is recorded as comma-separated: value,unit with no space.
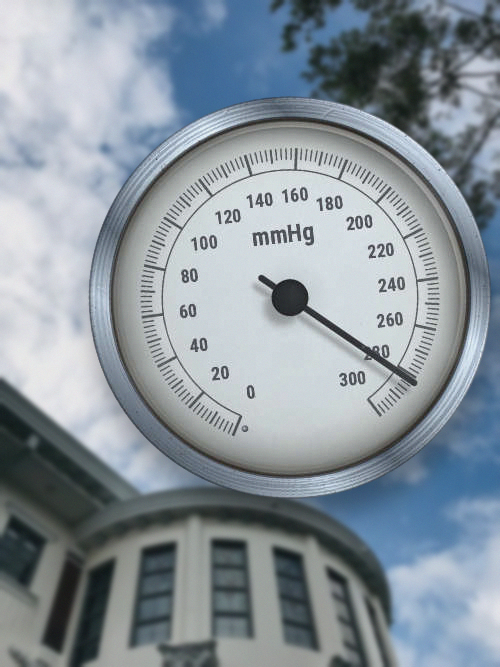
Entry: 282,mmHg
